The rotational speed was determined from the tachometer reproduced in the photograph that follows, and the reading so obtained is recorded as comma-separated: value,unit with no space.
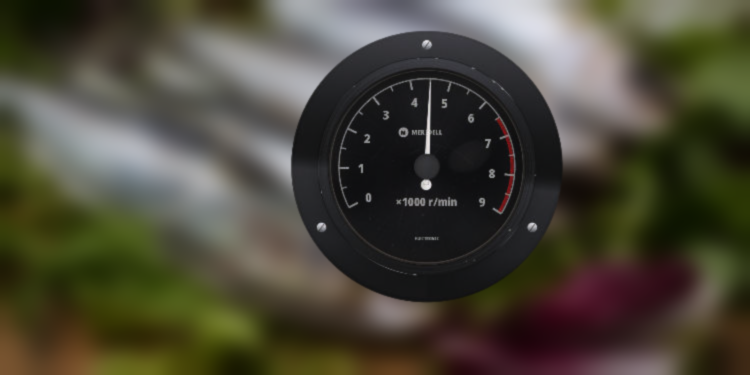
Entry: 4500,rpm
